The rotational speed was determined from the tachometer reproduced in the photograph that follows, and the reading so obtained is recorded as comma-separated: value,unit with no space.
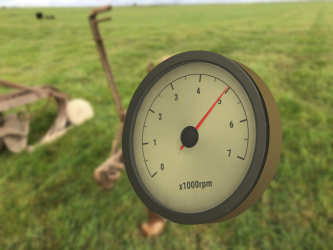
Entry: 5000,rpm
